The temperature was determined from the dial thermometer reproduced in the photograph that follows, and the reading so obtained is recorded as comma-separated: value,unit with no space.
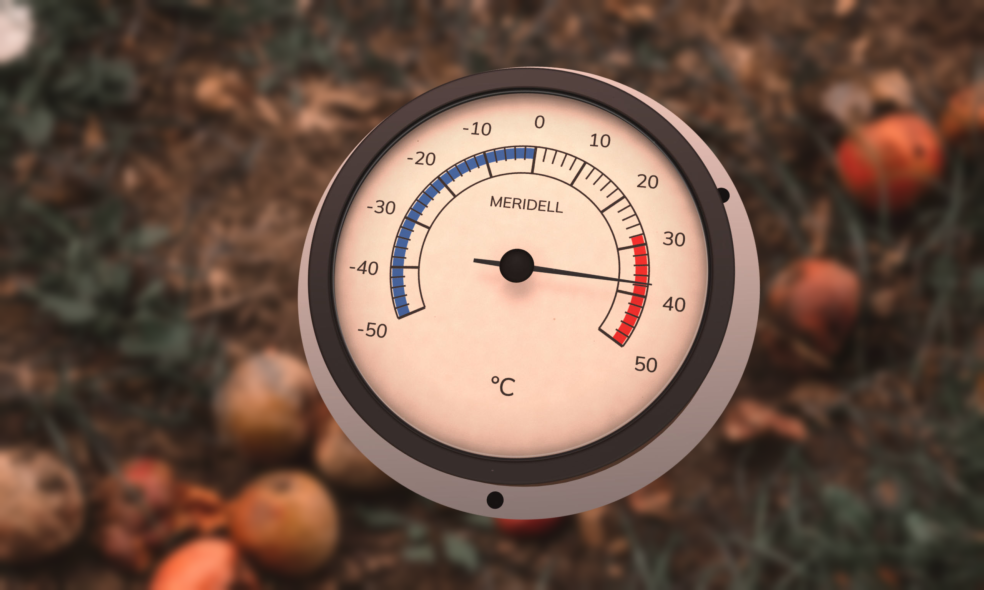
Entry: 38,°C
